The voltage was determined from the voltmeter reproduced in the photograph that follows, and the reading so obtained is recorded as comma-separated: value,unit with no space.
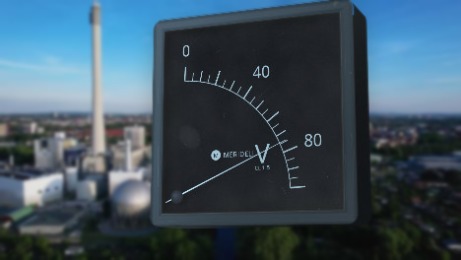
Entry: 75,V
